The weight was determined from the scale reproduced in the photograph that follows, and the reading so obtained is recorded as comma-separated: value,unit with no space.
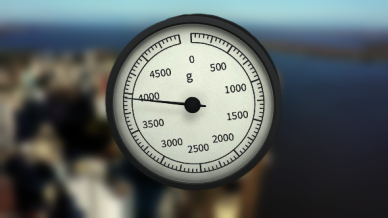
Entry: 3950,g
